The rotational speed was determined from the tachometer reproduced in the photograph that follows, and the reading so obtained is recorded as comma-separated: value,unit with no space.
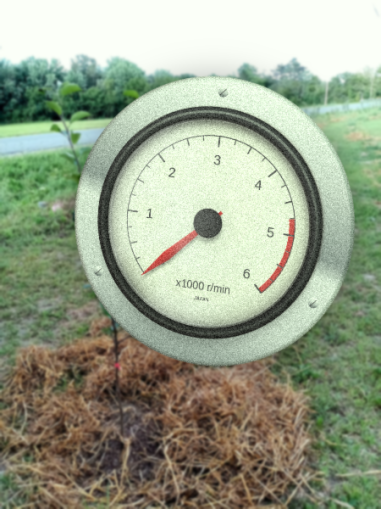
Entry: 0,rpm
